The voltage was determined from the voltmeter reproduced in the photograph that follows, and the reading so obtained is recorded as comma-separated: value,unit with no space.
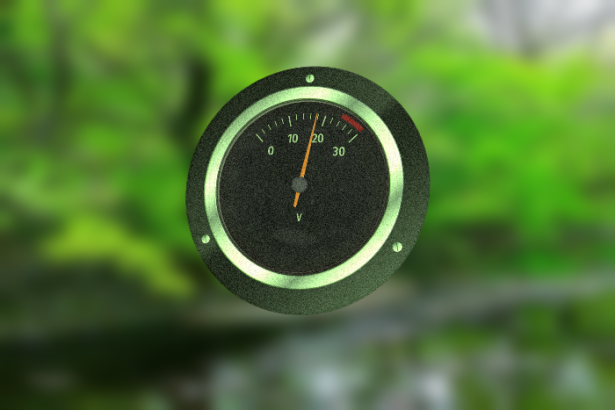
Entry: 18,V
